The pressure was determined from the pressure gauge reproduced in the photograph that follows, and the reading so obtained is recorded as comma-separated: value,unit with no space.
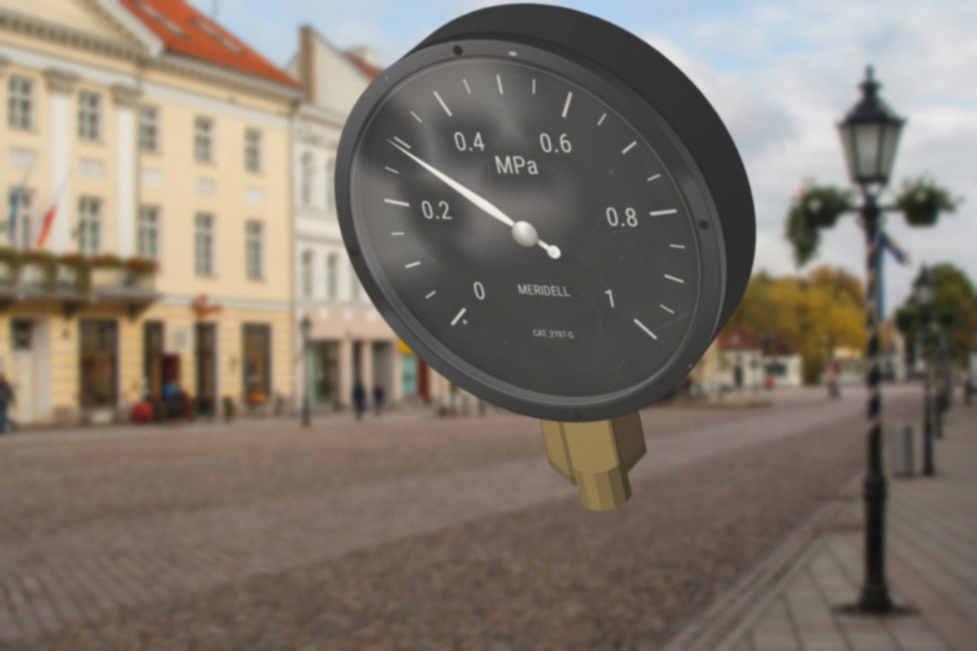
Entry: 0.3,MPa
